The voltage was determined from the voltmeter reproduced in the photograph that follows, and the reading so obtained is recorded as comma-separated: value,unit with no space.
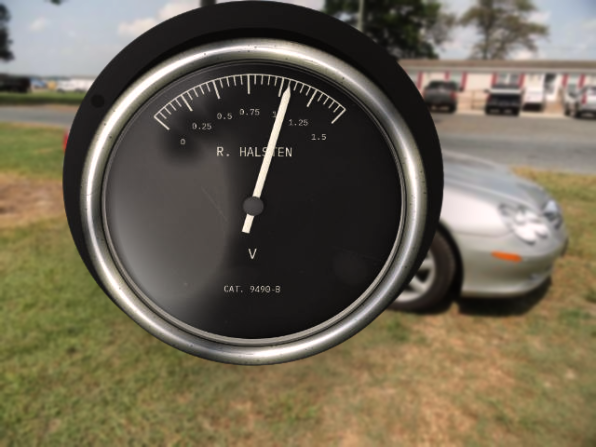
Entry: 1.05,V
